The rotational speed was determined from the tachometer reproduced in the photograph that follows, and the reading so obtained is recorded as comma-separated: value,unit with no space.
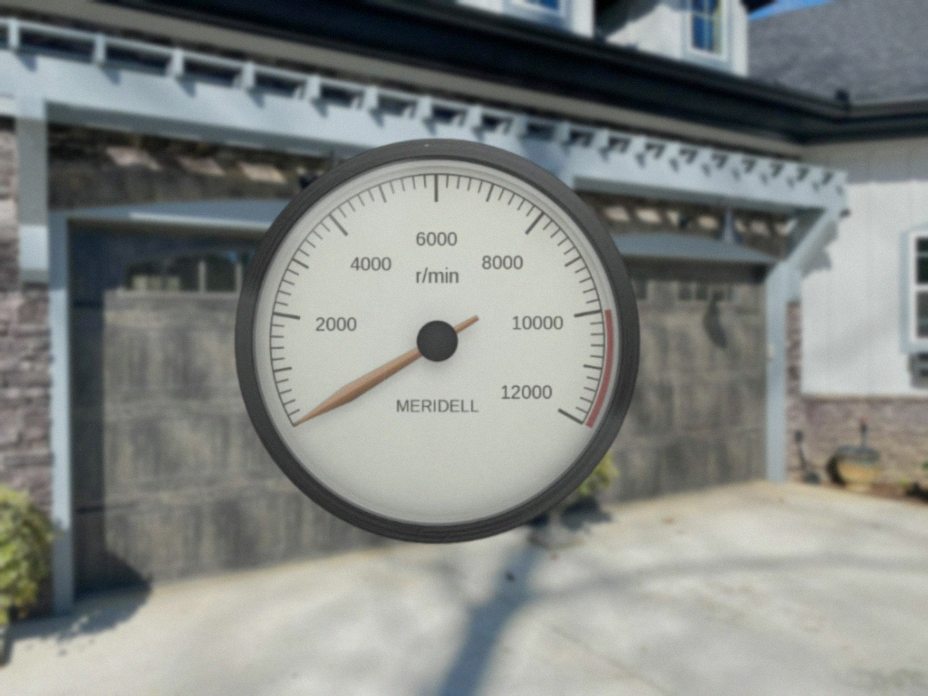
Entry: 0,rpm
